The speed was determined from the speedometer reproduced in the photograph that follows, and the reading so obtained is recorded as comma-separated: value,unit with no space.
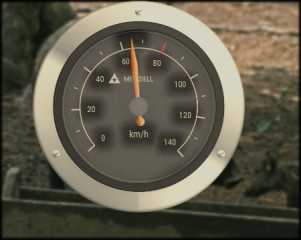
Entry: 65,km/h
